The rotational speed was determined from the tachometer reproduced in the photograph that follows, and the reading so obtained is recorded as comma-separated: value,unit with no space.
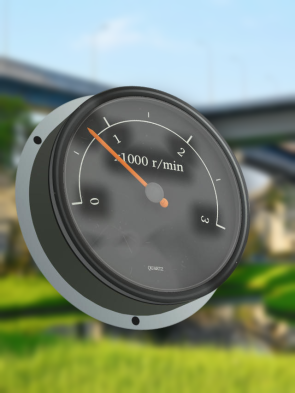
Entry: 750,rpm
